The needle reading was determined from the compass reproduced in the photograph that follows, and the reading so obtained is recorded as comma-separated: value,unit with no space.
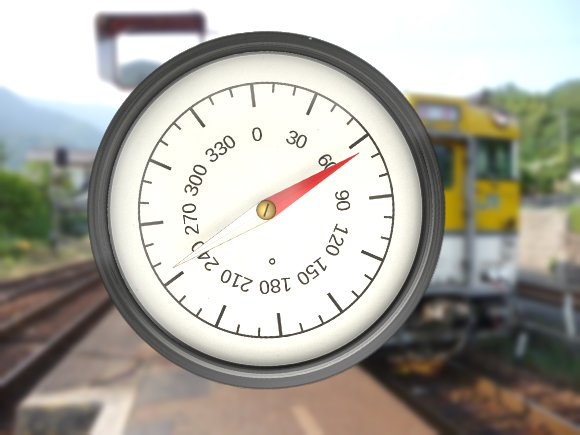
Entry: 65,°
